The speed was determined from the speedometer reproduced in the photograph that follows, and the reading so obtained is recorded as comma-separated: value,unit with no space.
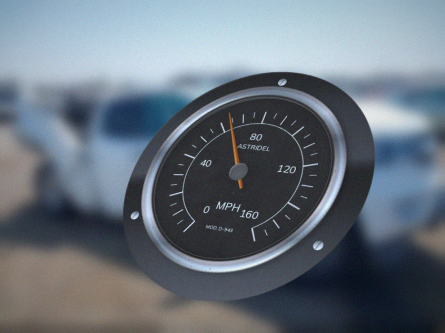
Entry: 65,mph
